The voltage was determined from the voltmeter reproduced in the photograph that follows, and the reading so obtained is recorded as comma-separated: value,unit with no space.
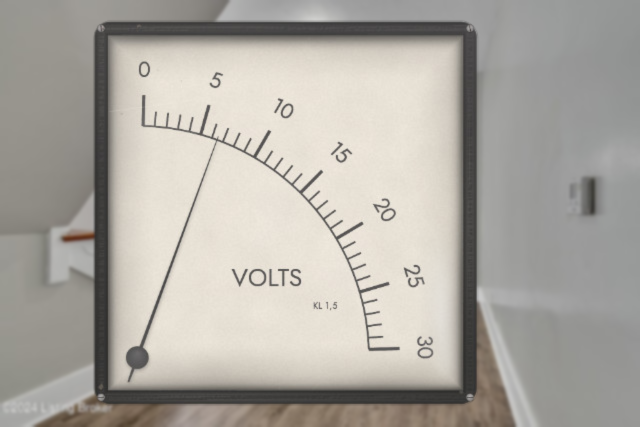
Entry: 6.5,V
